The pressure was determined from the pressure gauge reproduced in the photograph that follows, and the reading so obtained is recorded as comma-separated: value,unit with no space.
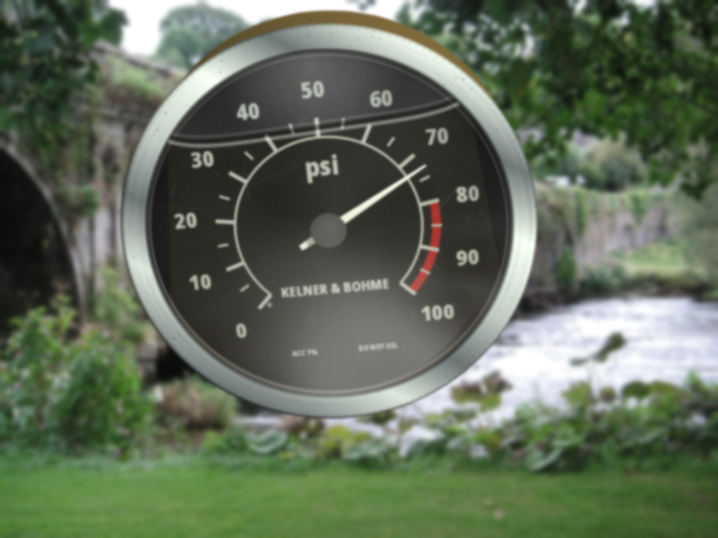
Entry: 72.5,psi
